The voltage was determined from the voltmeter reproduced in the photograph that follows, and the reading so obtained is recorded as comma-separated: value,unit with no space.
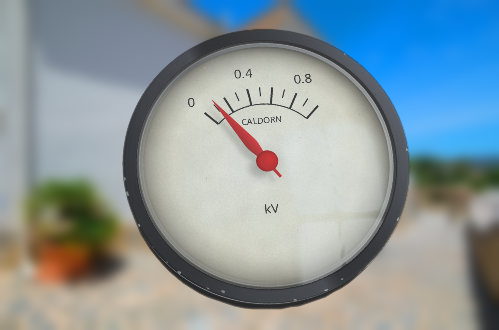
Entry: 0.1,kV
